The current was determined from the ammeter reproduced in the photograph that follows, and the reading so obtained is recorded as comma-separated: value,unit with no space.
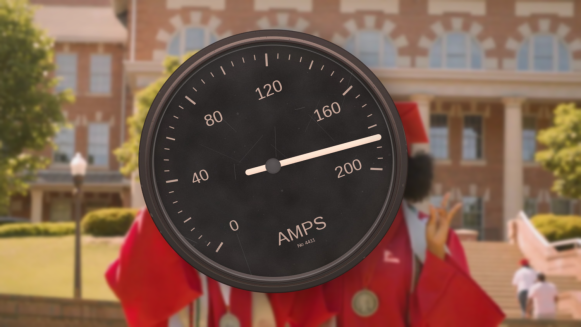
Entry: 185,A
